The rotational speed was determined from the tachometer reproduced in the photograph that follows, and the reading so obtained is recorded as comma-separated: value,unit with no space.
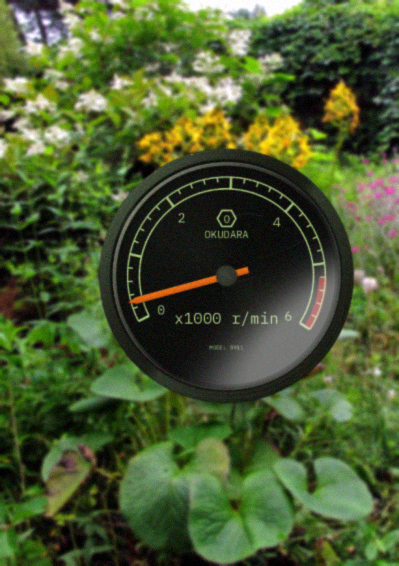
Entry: 300,rpm
